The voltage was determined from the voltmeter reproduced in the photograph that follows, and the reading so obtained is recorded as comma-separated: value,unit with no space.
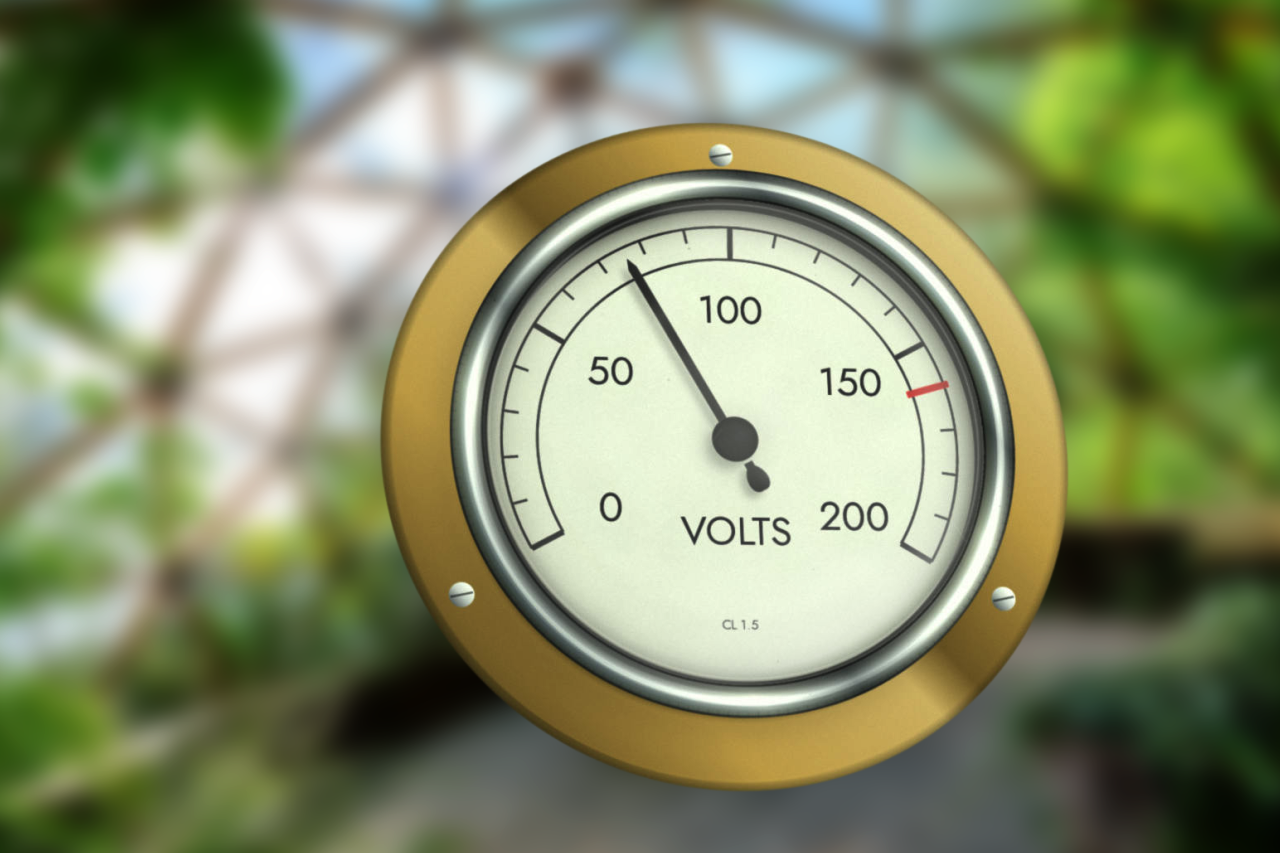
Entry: 75,V
